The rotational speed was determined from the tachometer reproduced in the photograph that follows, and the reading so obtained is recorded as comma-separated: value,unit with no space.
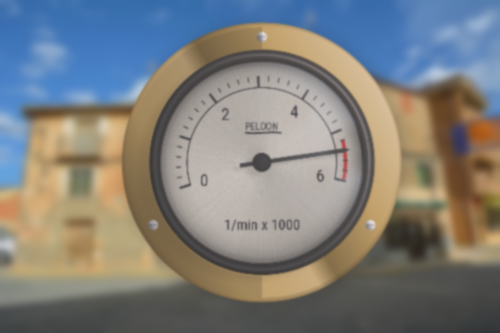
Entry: 5400,rpm
